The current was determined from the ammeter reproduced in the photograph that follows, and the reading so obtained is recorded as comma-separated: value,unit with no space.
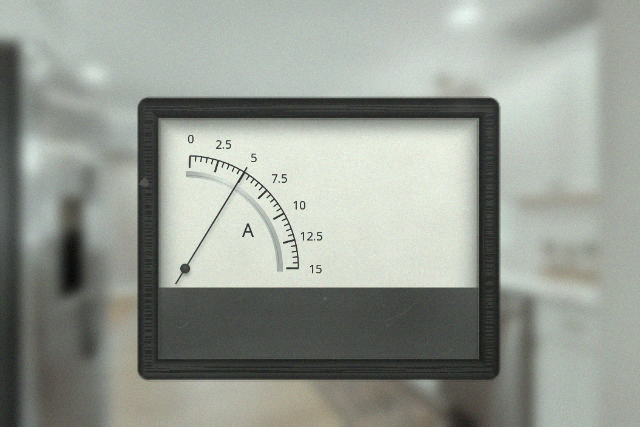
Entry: 5,A
